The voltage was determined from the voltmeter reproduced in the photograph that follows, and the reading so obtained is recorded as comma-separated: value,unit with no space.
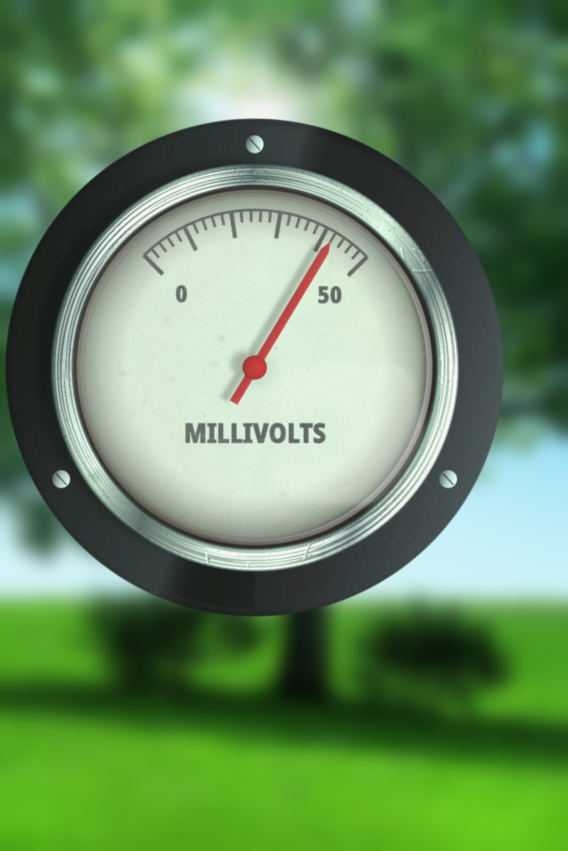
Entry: 42,mV
